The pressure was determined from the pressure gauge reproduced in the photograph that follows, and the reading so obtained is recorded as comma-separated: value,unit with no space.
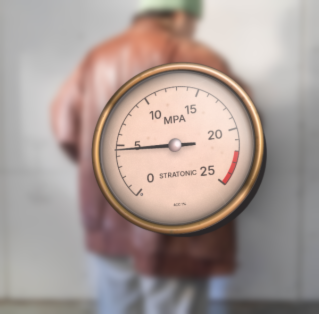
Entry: 4.5,MPa
